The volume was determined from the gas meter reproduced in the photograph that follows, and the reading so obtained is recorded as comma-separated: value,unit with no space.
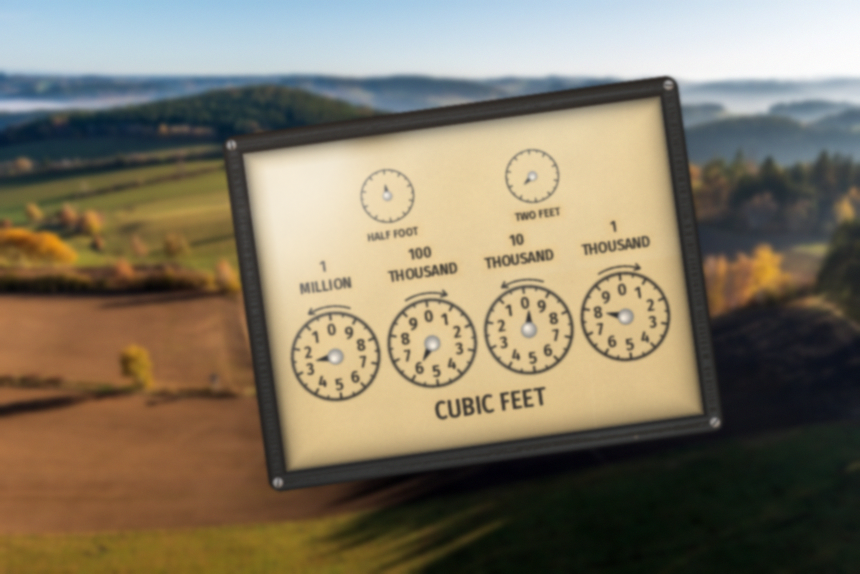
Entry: 259800,ft³
